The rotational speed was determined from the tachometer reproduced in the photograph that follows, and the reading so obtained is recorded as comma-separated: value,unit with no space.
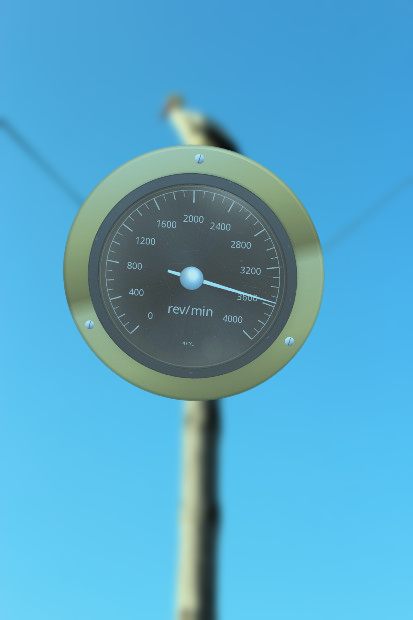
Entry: 3550,rpm
